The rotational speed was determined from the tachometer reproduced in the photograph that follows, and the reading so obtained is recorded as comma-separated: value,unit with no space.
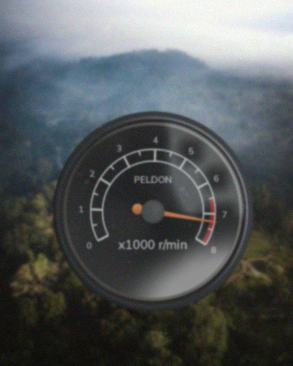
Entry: 7250,rpm
